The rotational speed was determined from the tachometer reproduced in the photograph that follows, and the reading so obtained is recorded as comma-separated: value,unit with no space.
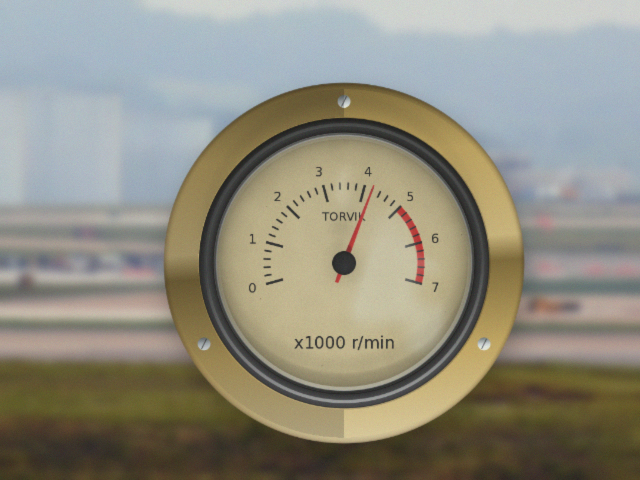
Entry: 4200,rpm
